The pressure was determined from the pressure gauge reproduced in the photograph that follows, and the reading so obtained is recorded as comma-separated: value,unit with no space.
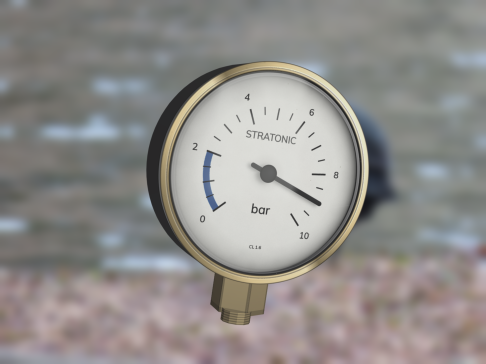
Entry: 9,bar
